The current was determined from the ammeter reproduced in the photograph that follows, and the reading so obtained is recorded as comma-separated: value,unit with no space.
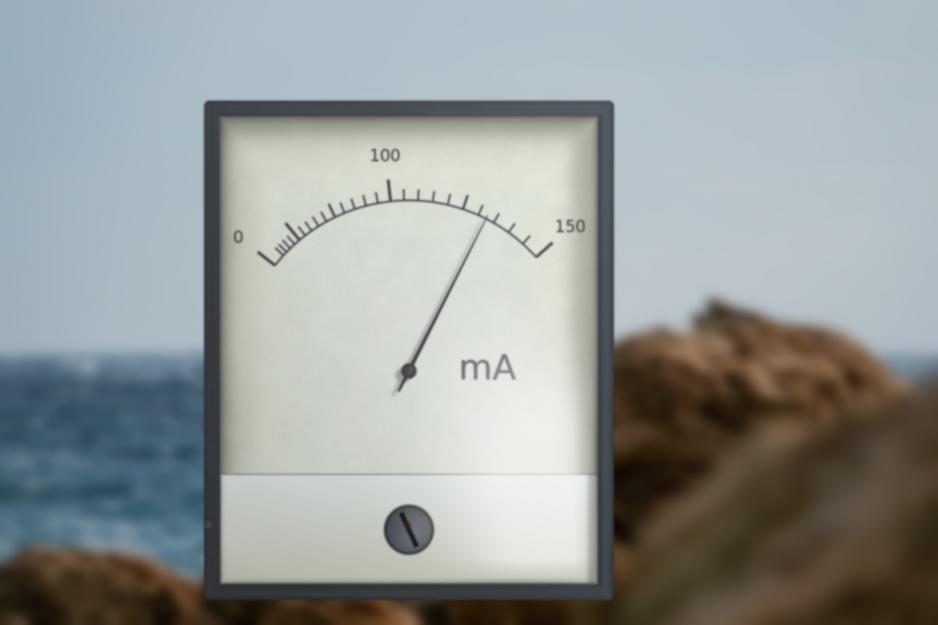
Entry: 132.5,mA
